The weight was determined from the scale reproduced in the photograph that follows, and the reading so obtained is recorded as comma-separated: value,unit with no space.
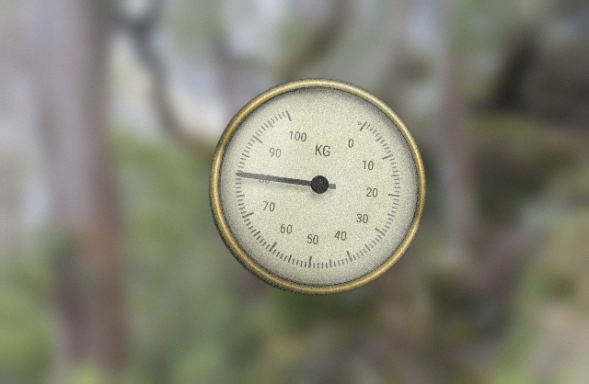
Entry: 80,kg
